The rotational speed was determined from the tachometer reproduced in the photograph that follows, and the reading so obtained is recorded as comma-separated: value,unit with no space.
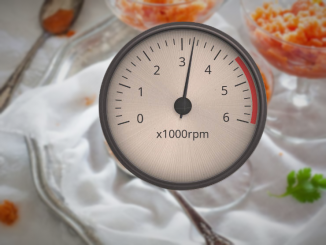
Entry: 3300,rpm
